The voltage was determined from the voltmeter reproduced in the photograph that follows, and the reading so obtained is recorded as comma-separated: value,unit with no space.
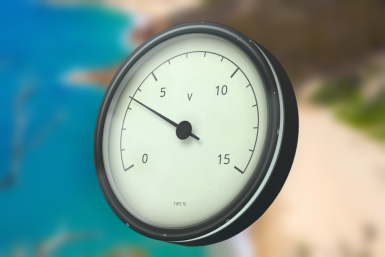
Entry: 3.5,V
